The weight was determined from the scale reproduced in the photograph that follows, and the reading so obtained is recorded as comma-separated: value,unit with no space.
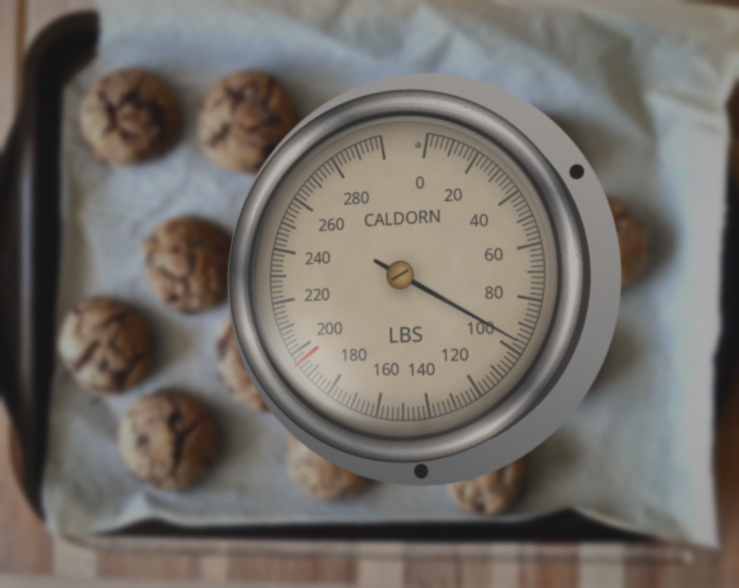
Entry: 96,lb
